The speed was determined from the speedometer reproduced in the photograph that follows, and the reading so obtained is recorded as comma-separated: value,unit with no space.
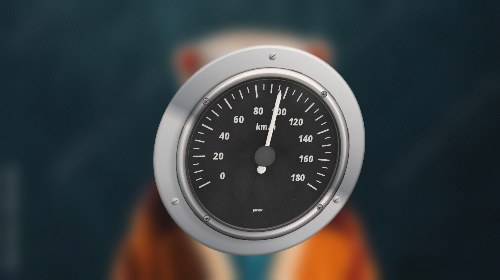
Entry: 95,km/h
